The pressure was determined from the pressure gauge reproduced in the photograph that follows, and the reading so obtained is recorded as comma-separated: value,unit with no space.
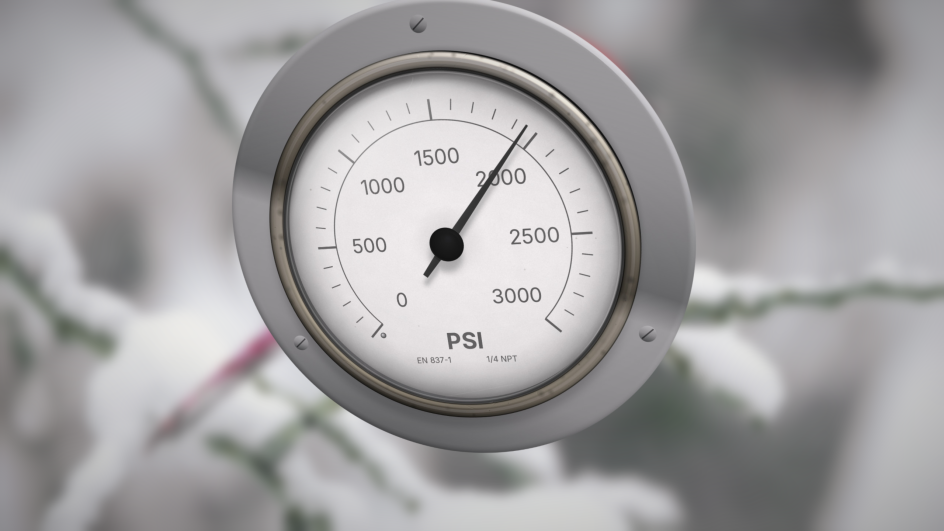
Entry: 1950,psi
